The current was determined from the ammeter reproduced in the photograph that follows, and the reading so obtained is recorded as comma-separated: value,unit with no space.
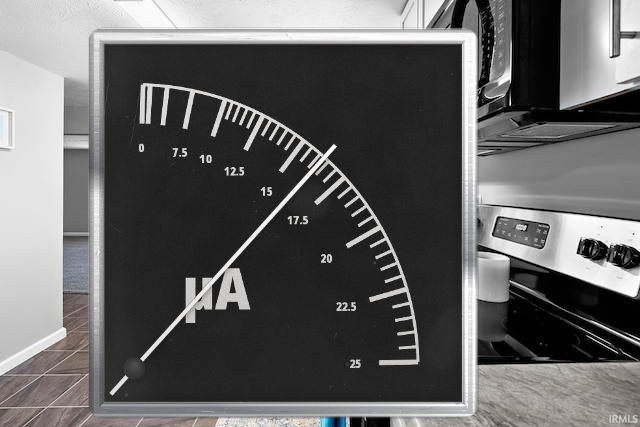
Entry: 16.25,µA
